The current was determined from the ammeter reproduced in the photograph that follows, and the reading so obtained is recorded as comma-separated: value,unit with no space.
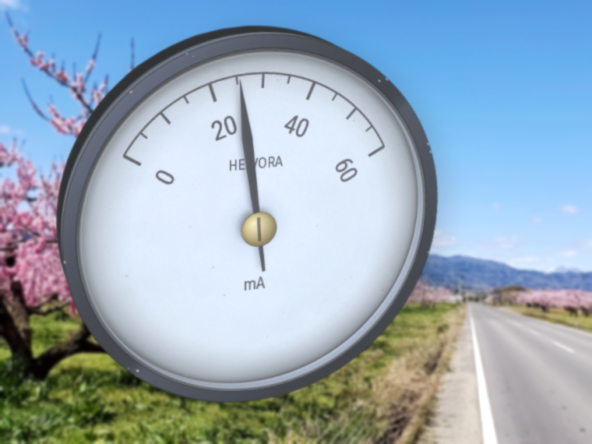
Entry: 25,mA
